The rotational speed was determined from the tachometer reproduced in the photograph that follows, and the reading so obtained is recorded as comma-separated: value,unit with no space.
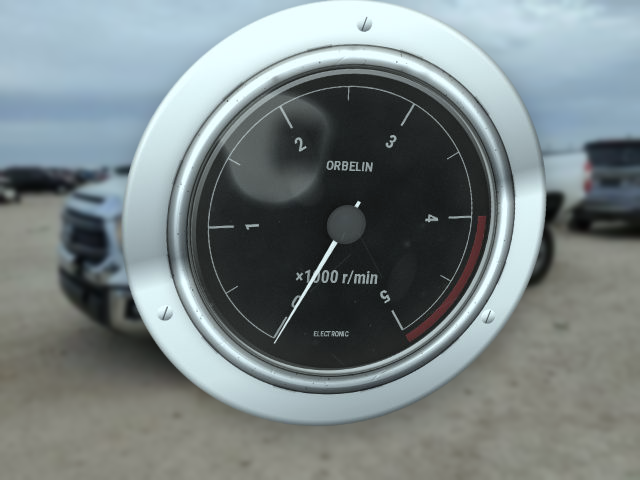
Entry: 0,rpm
